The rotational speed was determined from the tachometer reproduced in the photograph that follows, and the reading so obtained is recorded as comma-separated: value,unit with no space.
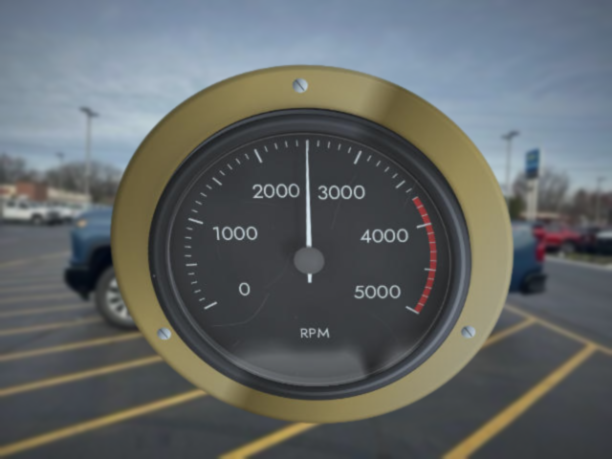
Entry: 2500,rpm
